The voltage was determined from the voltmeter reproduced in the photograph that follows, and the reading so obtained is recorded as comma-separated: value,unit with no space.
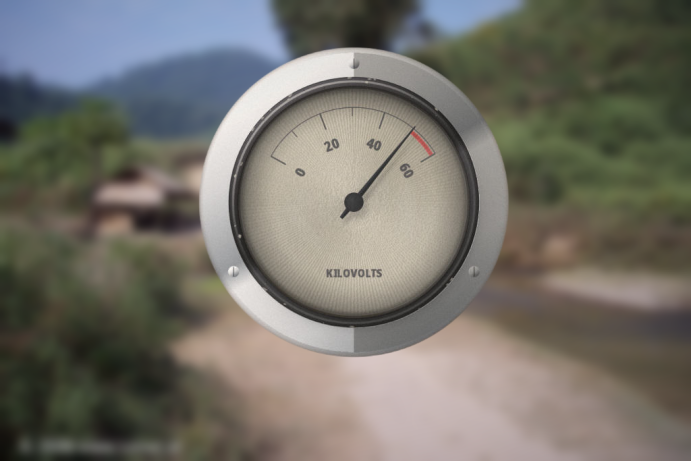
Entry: 50,kV
